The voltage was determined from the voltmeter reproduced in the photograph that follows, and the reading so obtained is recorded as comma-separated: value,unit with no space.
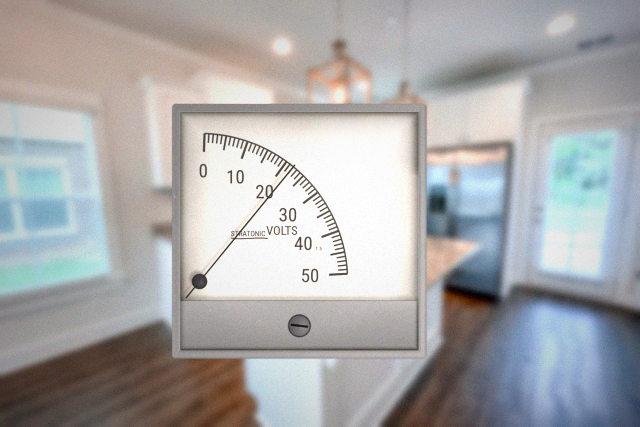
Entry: 22,V
